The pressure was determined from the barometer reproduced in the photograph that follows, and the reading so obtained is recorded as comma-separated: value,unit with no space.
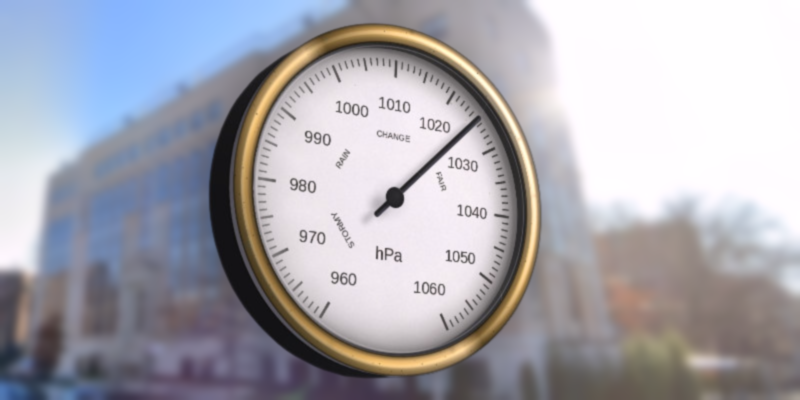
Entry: 1025,hPa
